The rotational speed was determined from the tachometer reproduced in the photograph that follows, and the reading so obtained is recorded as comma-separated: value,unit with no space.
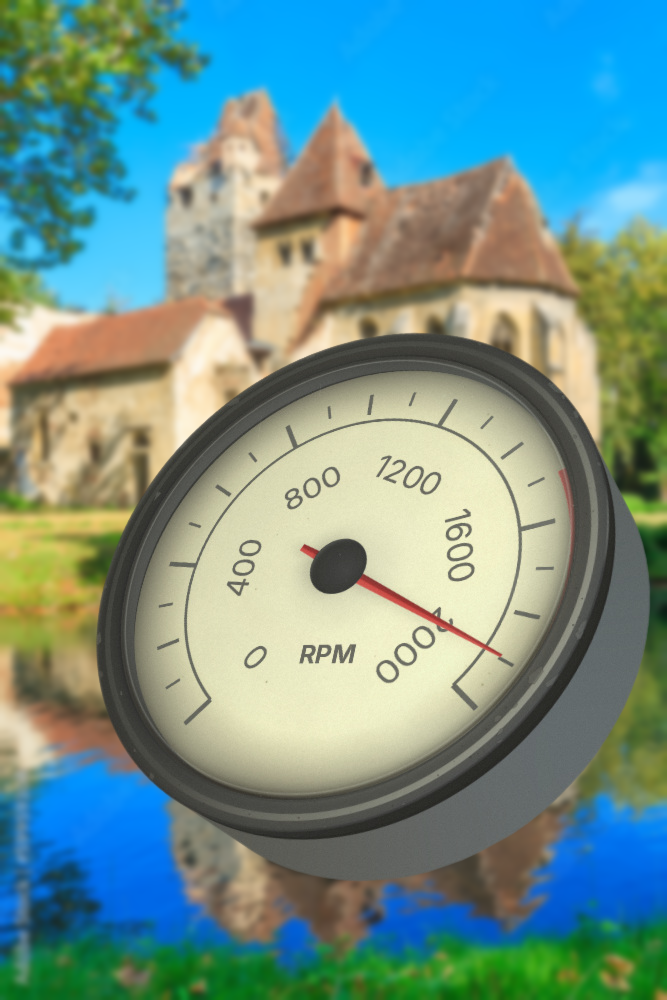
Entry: 1900,rpm
